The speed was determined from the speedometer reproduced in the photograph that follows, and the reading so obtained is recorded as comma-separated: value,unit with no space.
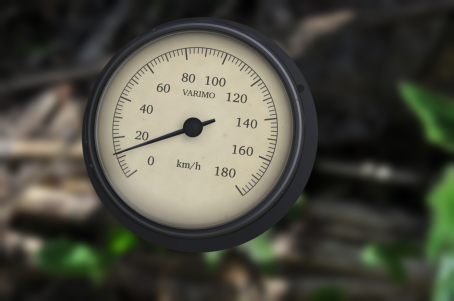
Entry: 12,km/h
